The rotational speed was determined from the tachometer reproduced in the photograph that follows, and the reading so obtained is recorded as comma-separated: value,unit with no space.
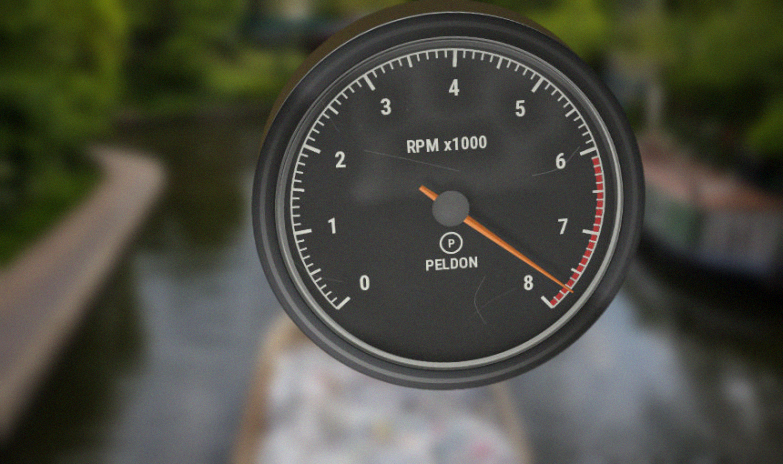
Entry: 7700,rpm
